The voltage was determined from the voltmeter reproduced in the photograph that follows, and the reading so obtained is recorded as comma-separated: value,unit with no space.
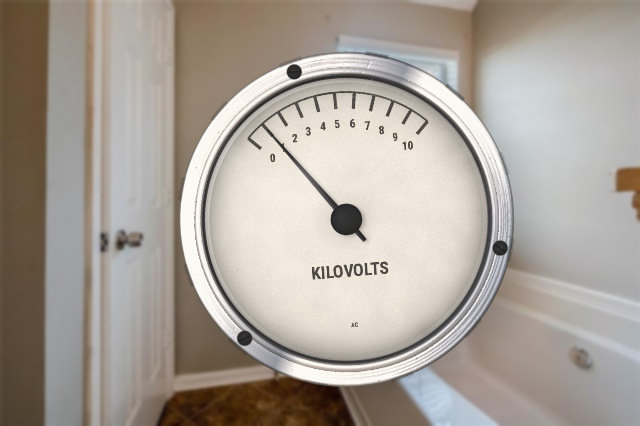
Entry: 1,kV
